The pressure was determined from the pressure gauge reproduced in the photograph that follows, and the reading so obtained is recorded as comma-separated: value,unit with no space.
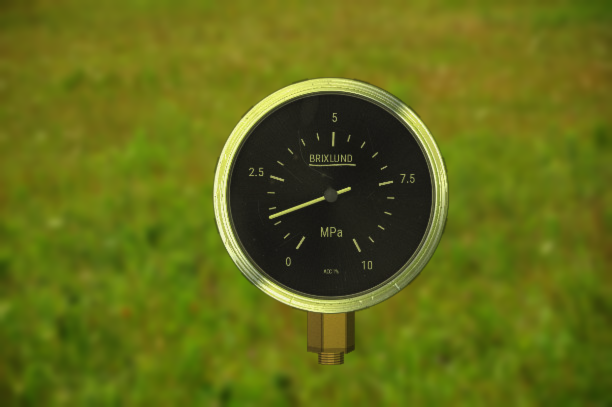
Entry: 1.25,MPa
